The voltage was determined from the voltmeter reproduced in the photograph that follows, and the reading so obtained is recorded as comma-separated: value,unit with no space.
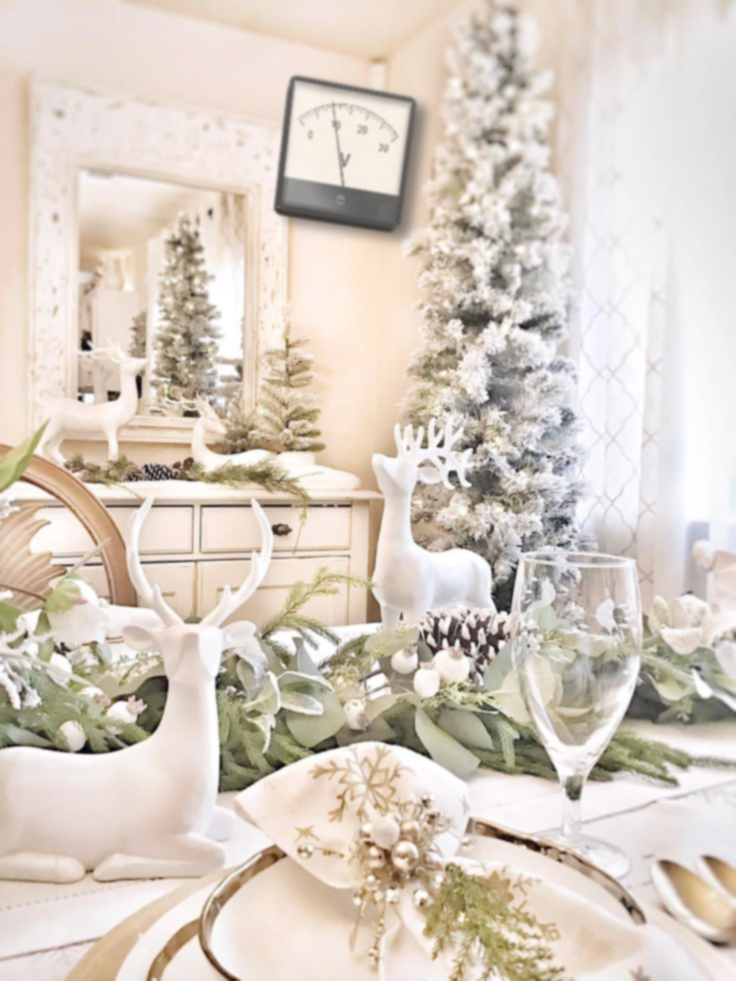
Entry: 10,V
